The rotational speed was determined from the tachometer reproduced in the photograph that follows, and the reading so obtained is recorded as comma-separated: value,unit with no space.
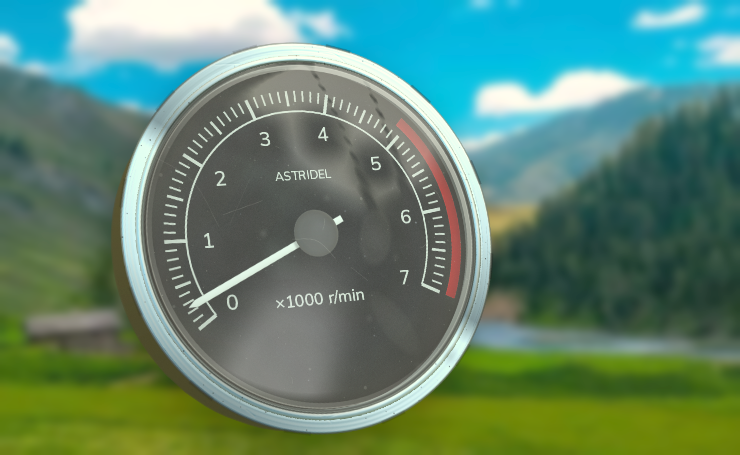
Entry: 250,rpm
